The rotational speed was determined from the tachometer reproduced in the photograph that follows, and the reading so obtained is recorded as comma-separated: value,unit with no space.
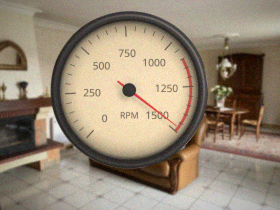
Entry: 1475,rpm
